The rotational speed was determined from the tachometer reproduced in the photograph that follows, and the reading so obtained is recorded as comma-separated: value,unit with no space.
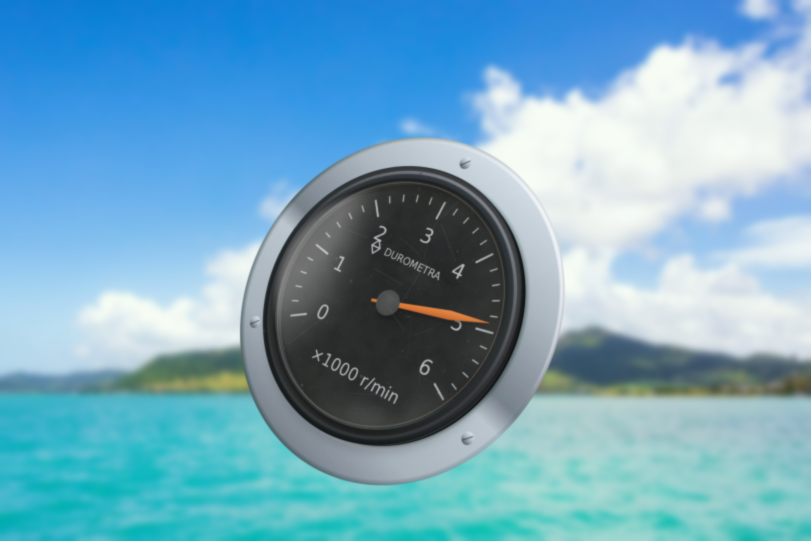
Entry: 4900,rpm
